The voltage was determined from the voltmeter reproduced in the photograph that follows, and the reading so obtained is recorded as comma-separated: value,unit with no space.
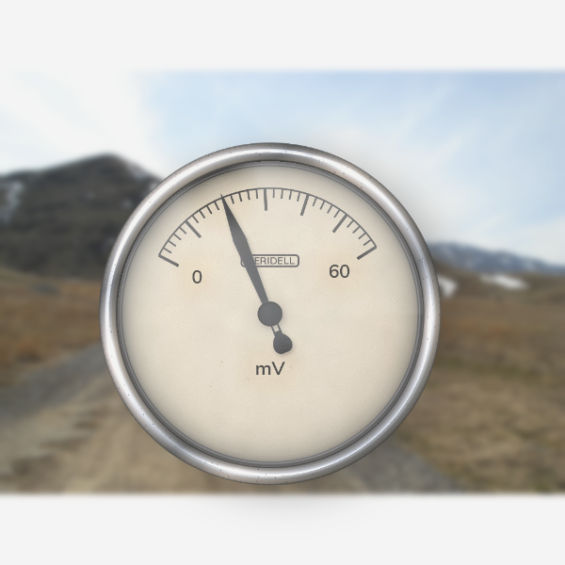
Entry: 20,mV
